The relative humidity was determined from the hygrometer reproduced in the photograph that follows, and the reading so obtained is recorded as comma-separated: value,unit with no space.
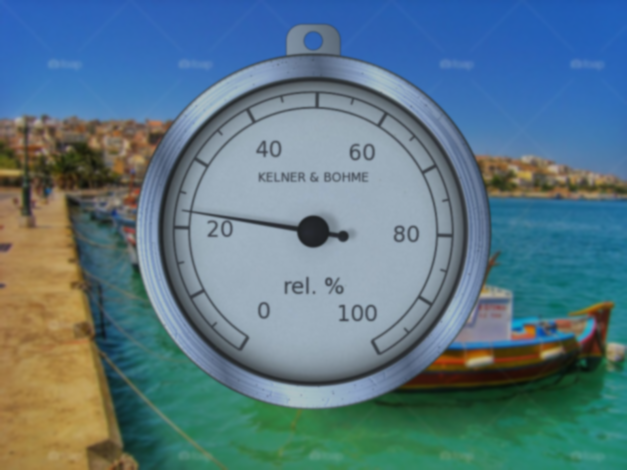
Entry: 22.5,%
